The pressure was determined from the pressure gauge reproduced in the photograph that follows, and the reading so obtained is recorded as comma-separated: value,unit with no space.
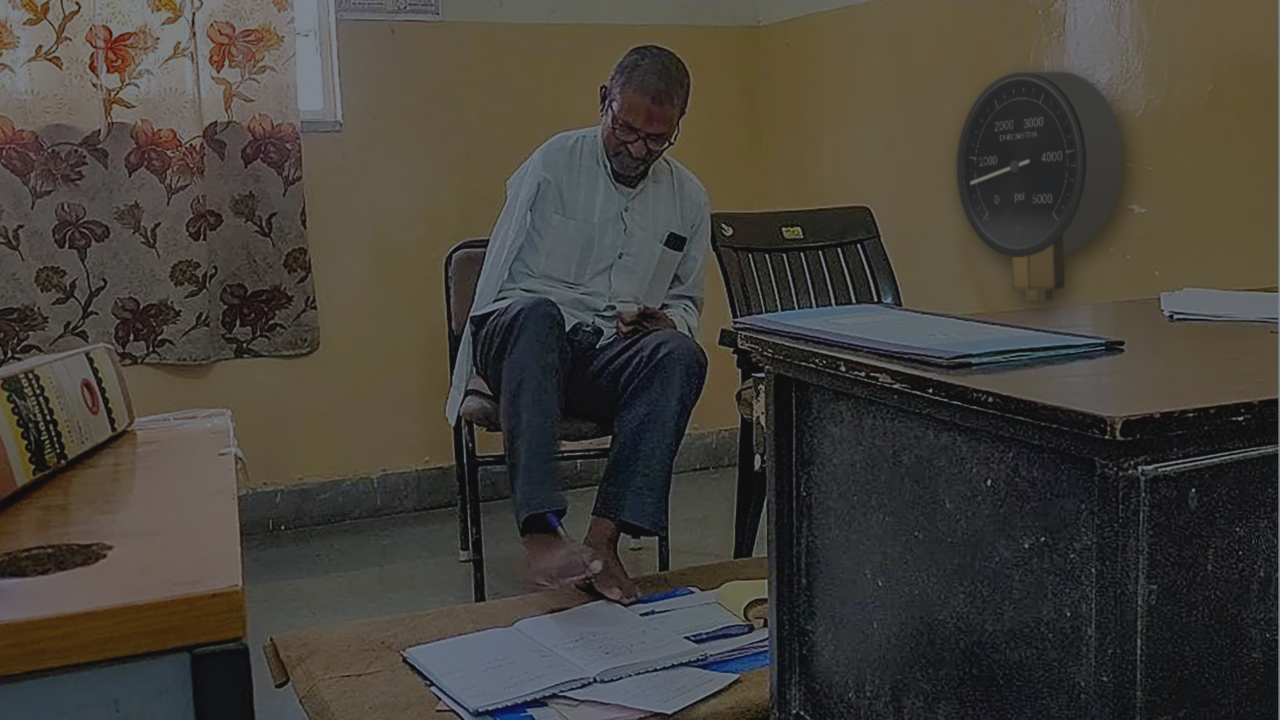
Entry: 600,psi
